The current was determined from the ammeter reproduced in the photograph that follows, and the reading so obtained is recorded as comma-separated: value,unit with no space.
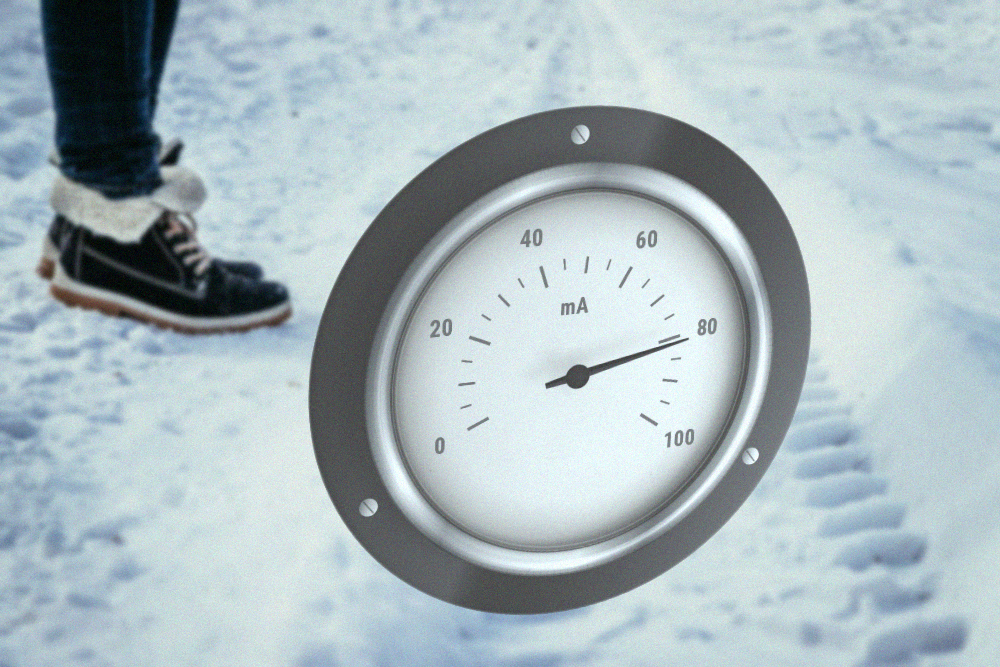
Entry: 80,mA
